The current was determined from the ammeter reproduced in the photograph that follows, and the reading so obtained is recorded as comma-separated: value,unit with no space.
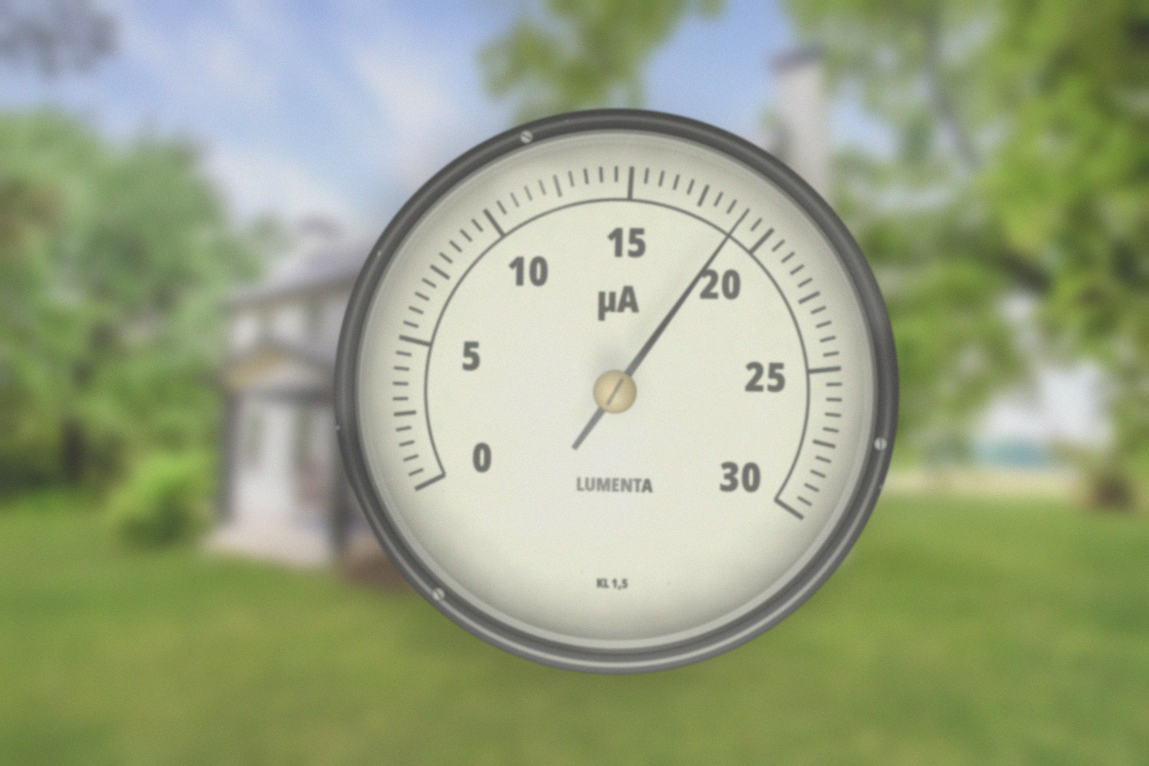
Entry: 19,µA
